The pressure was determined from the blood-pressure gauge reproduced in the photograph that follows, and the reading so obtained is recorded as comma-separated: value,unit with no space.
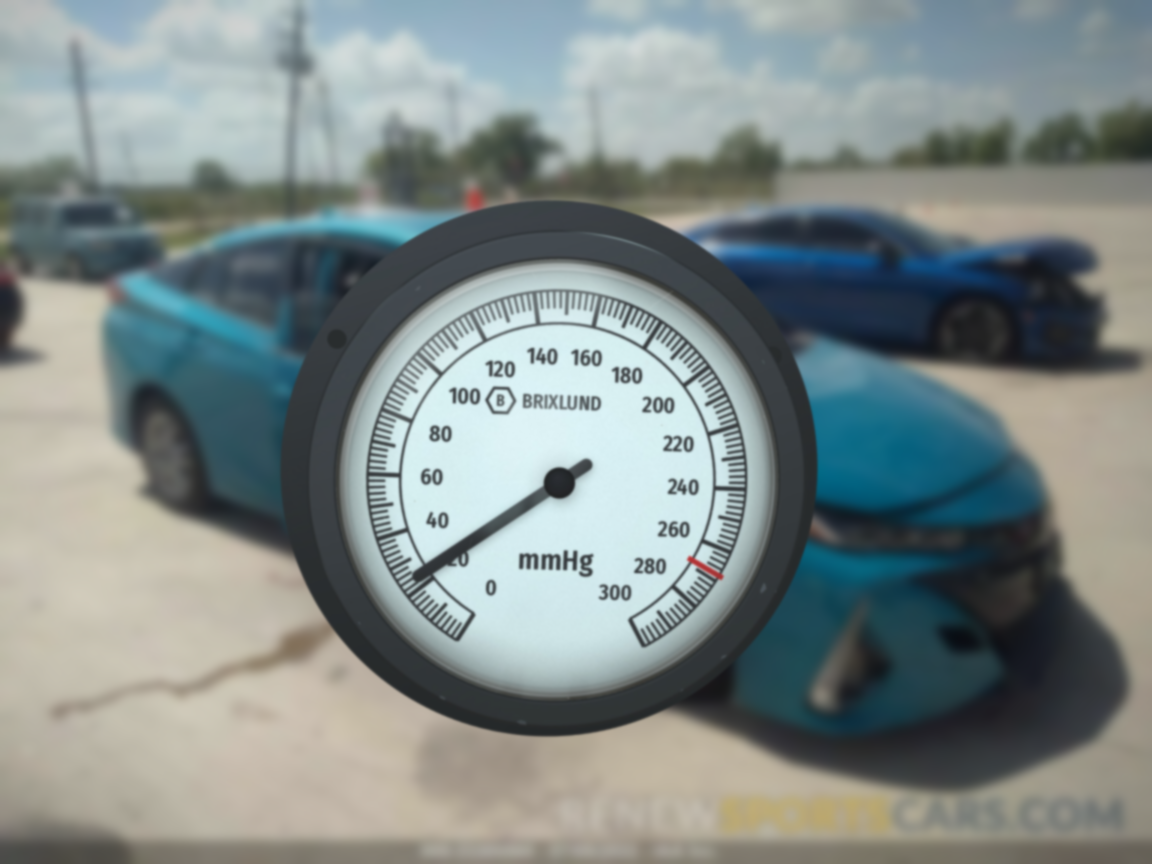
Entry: 24,mmHg
